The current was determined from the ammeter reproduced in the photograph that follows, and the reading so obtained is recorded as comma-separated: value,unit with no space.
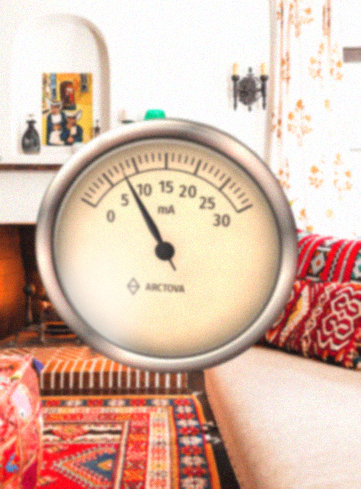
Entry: 8,mA
